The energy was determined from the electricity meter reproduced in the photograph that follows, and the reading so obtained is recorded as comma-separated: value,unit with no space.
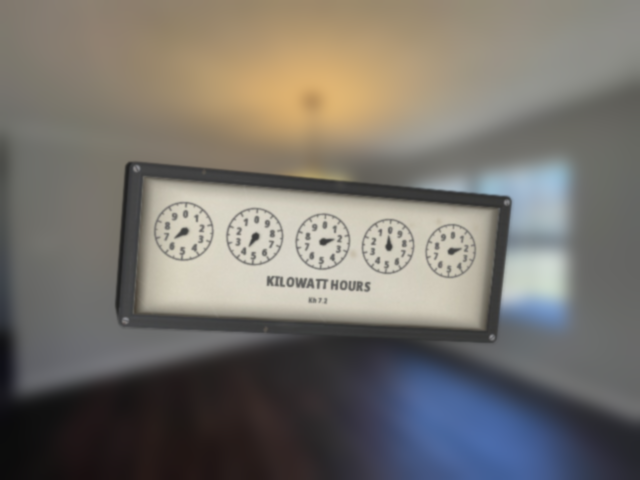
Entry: 64202,kWh
